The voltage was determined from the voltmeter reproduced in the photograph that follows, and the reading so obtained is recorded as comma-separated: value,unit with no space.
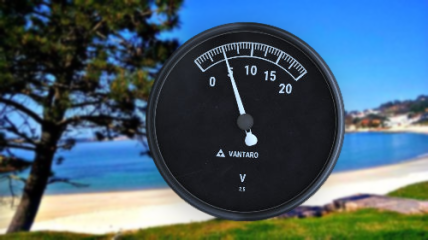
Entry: 5,V
